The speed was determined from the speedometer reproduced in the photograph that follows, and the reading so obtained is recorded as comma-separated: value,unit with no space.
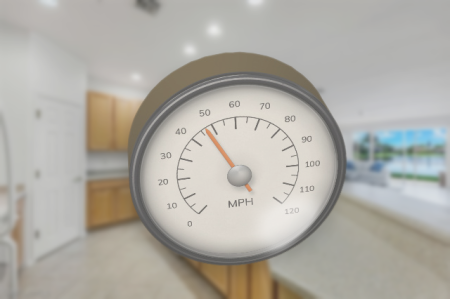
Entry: 47.5,mph
